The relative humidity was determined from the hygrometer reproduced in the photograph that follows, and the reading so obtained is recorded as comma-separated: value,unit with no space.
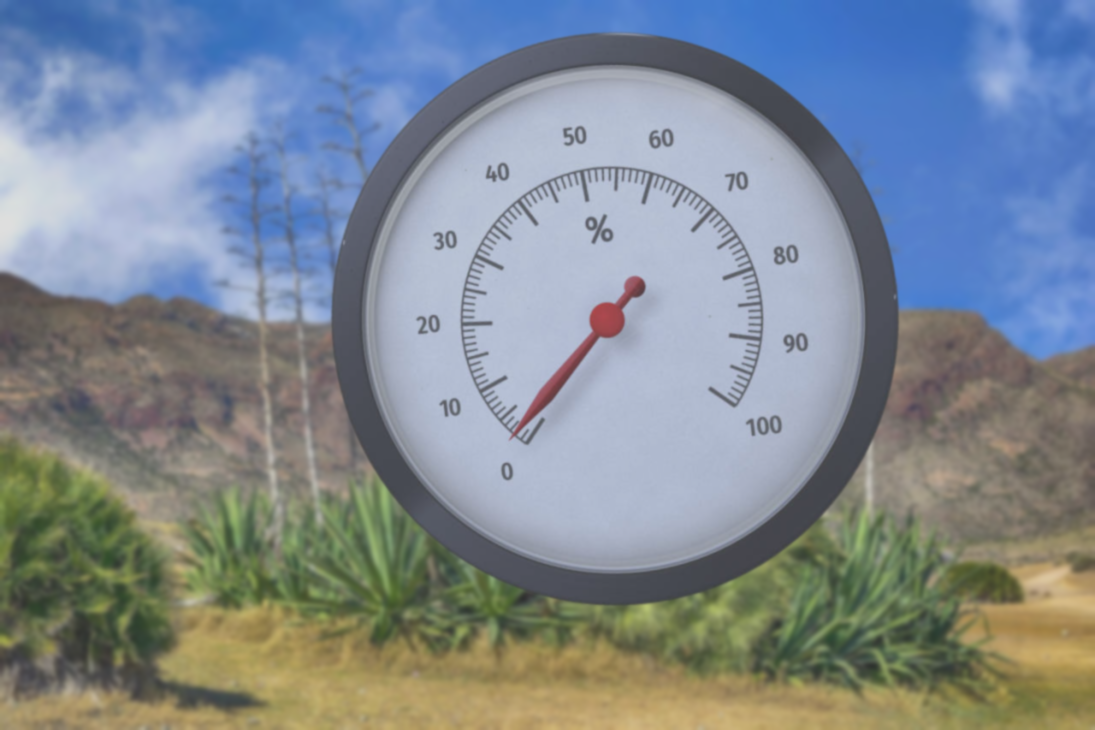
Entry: 2,%
